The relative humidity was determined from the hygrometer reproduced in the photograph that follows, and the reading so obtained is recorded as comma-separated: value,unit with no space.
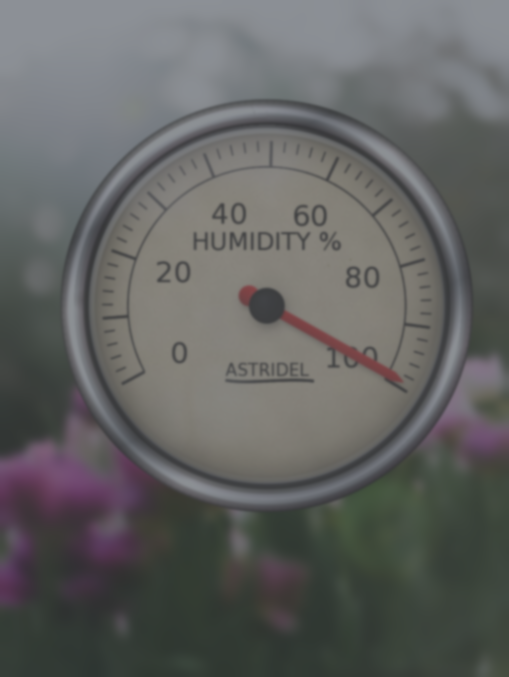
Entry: 99,%
